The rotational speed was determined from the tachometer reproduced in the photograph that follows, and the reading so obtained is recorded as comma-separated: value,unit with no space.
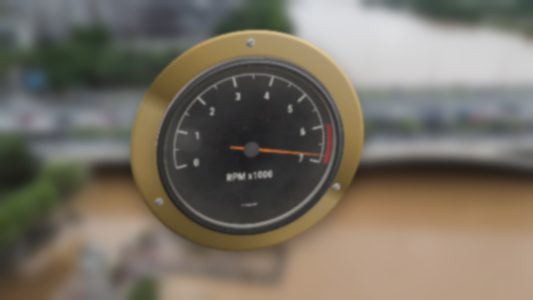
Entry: 6750,rpm
